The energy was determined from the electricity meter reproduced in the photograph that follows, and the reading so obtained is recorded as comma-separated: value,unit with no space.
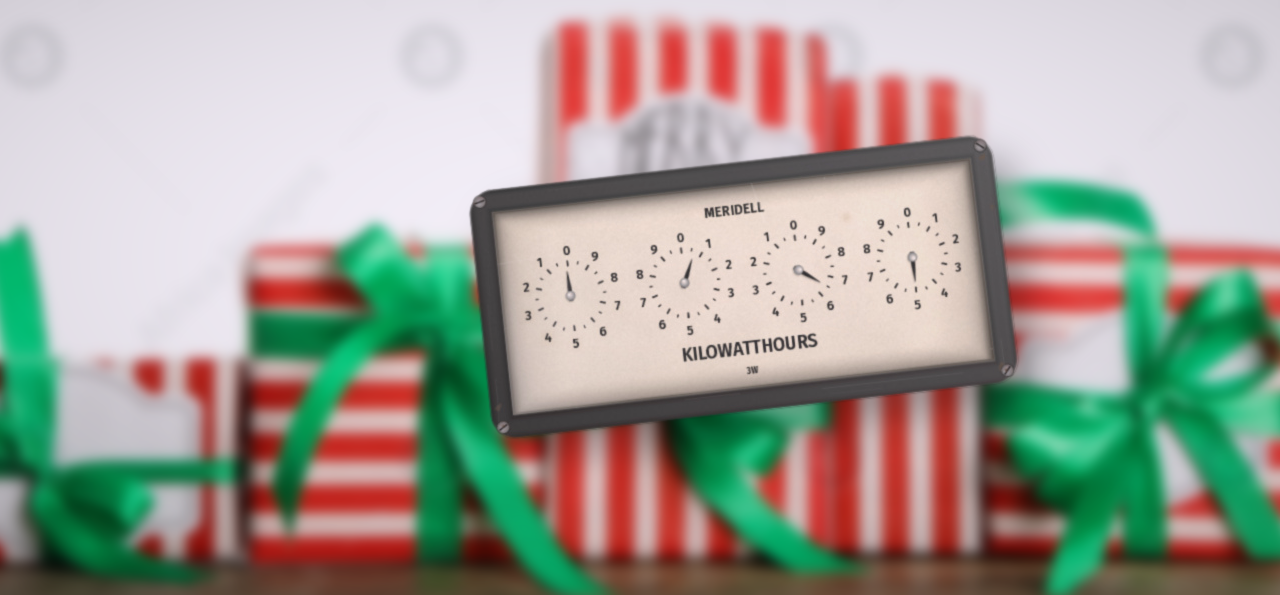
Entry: 65,kWh
